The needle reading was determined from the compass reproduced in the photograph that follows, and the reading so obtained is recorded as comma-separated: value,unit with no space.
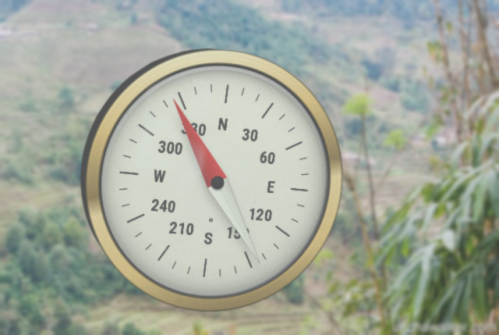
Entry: 325,°
